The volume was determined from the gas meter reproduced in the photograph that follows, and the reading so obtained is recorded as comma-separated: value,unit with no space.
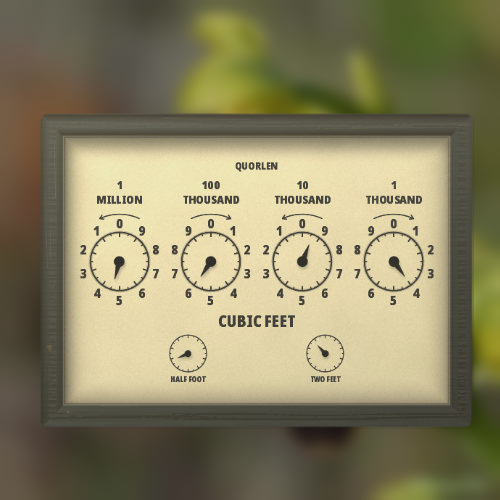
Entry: 459400,ft³
